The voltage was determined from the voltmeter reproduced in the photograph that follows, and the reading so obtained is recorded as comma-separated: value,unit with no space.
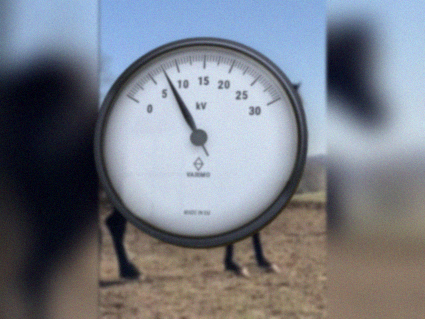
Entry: 7.5,kV
